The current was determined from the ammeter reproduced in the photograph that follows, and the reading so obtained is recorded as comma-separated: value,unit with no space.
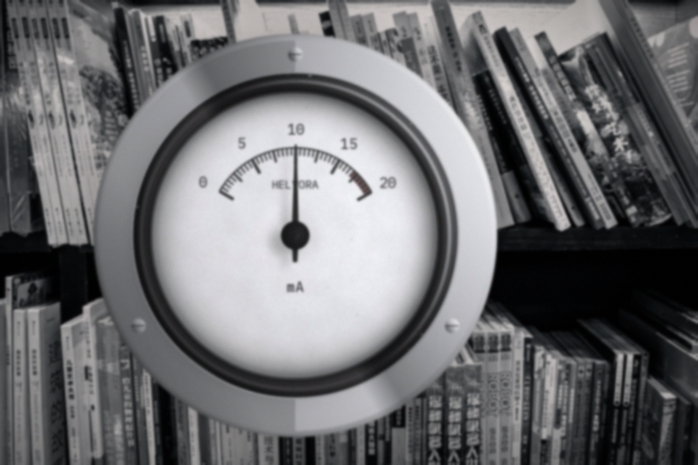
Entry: 10,mA
